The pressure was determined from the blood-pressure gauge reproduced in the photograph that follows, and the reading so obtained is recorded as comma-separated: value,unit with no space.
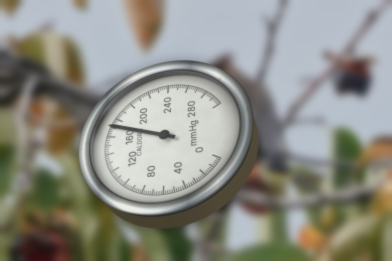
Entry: 170,mmHg
